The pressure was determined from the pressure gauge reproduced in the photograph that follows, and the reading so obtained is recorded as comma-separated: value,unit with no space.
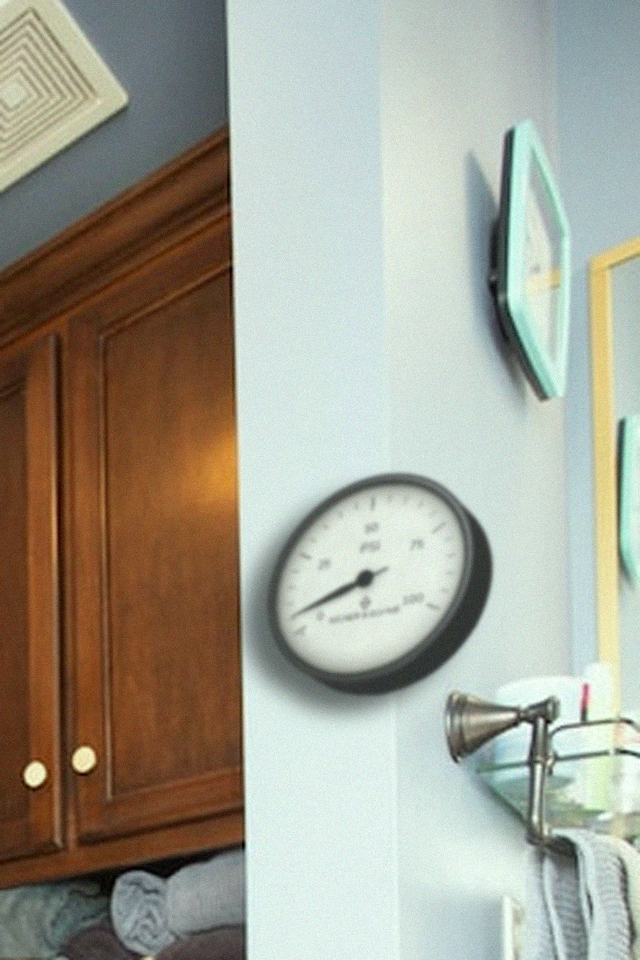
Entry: 5,psi
